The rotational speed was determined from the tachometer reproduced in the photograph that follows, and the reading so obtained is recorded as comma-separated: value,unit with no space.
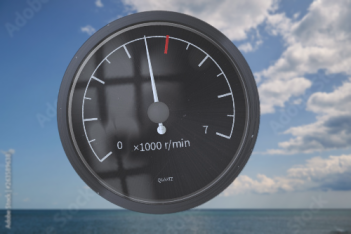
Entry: 3500,rpm
